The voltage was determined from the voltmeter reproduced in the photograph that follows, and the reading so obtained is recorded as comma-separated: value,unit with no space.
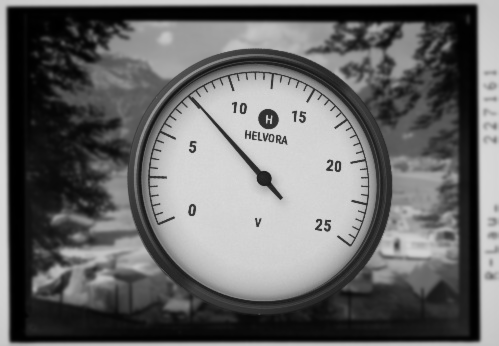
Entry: 7.5,V
